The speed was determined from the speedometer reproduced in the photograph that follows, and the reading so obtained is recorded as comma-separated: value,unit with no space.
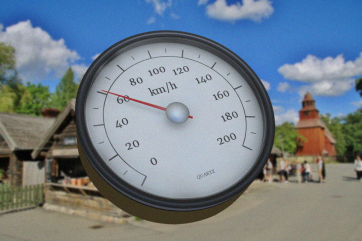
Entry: 60,km/h
